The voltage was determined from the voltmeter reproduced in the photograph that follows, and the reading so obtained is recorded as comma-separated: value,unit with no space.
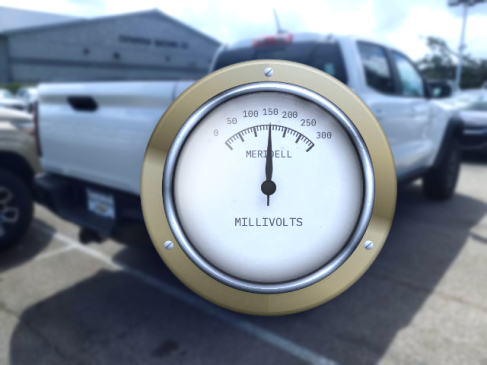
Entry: 150,mV
